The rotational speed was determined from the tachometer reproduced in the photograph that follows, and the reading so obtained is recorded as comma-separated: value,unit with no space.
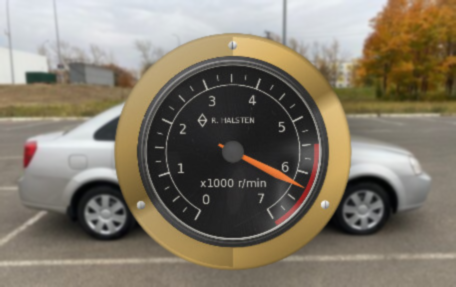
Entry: 6250,rpm
